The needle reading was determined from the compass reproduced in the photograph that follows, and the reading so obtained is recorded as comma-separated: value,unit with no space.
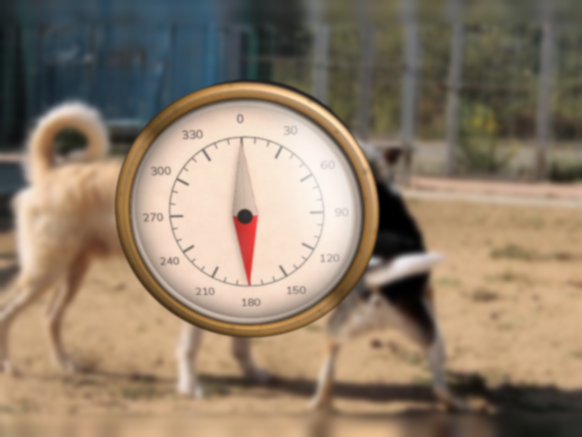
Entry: 180,°
